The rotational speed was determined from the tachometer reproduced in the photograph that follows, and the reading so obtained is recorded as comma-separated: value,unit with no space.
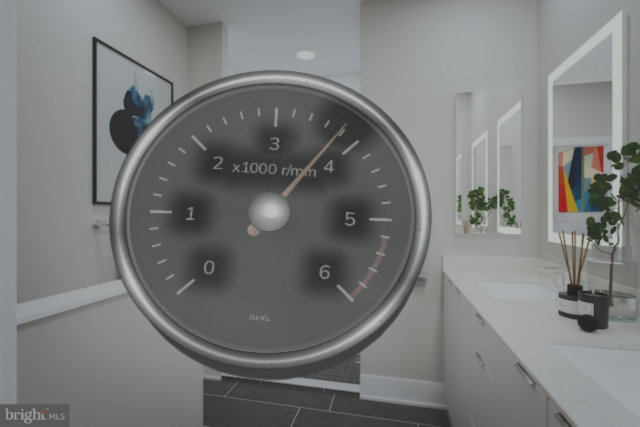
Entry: 3800,rpm
